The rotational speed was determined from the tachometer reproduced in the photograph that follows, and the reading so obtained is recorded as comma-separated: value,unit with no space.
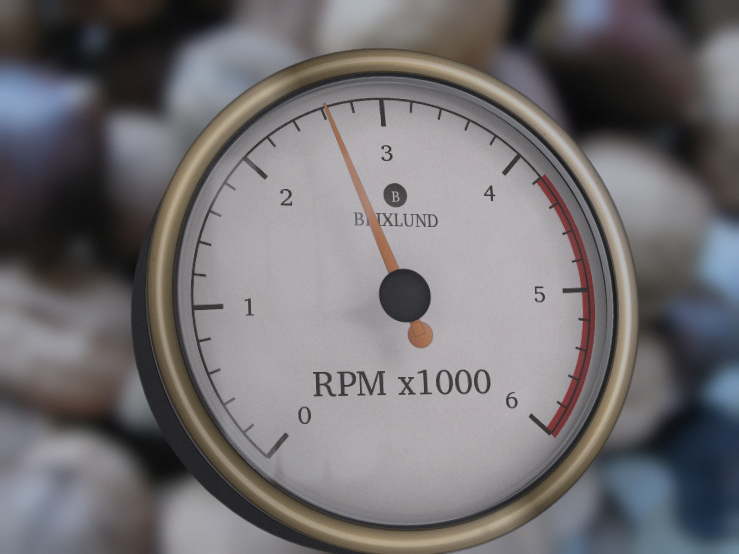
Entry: 2600,rpm
